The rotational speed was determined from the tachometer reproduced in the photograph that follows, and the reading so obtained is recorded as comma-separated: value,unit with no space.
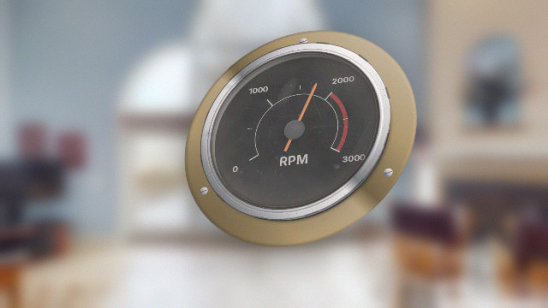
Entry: 1750,rpm
